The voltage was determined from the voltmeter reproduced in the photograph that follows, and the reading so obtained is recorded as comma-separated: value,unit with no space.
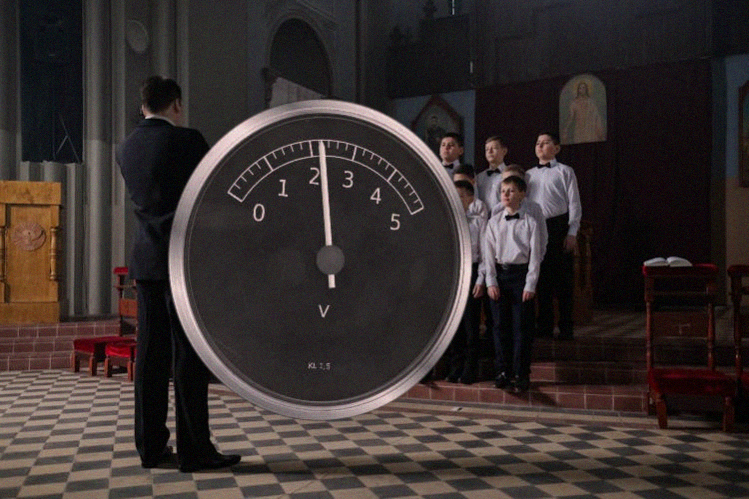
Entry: 2.2,V
